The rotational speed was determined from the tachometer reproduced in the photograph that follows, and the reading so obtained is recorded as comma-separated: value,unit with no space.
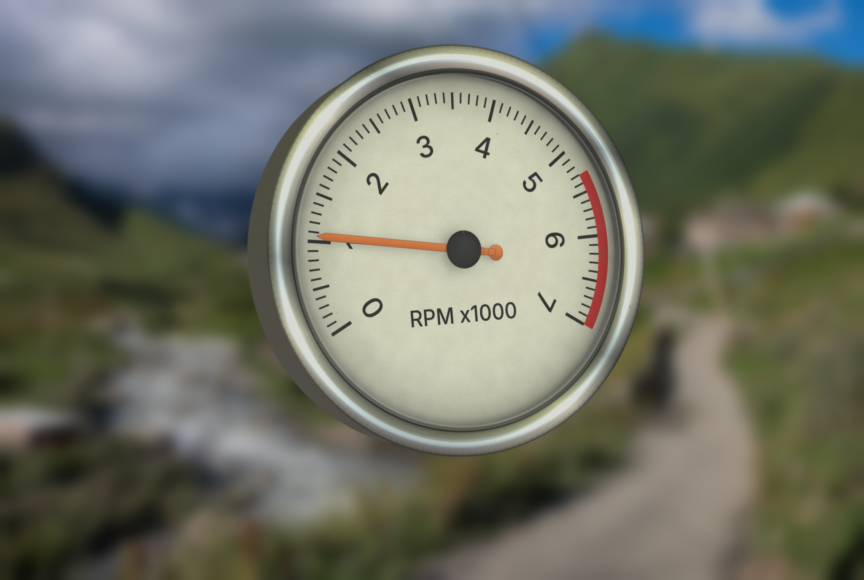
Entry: 1050,rpm
